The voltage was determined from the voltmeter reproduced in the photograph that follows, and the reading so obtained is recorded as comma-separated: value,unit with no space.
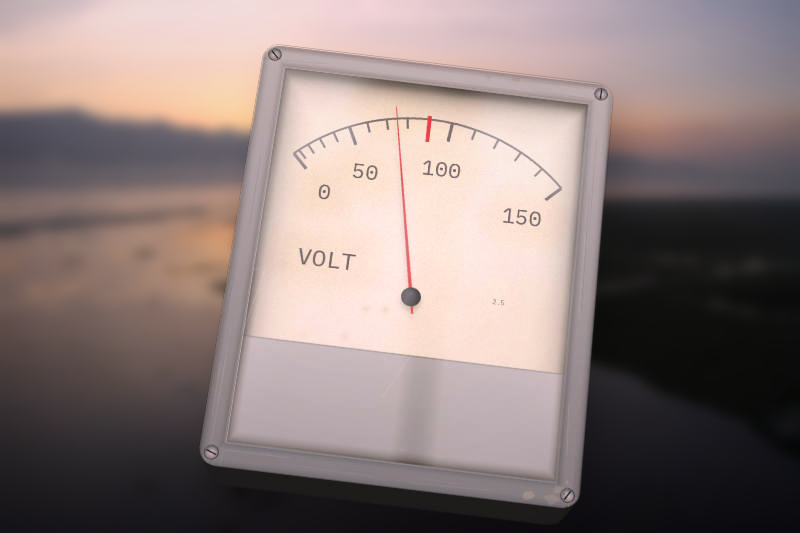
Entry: 75,V
